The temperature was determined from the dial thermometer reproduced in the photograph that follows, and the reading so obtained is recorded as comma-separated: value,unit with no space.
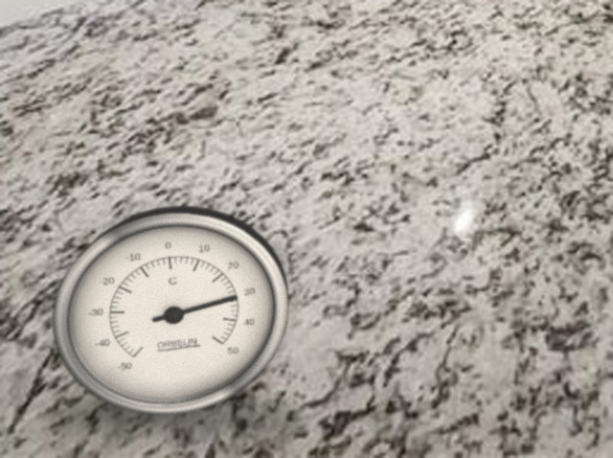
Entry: 30,°C
